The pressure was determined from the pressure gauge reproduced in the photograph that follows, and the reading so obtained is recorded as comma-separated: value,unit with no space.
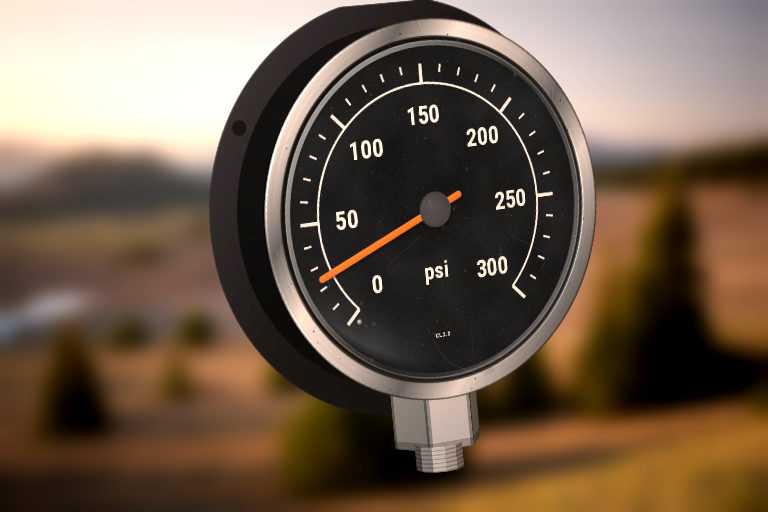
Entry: 25,psi
